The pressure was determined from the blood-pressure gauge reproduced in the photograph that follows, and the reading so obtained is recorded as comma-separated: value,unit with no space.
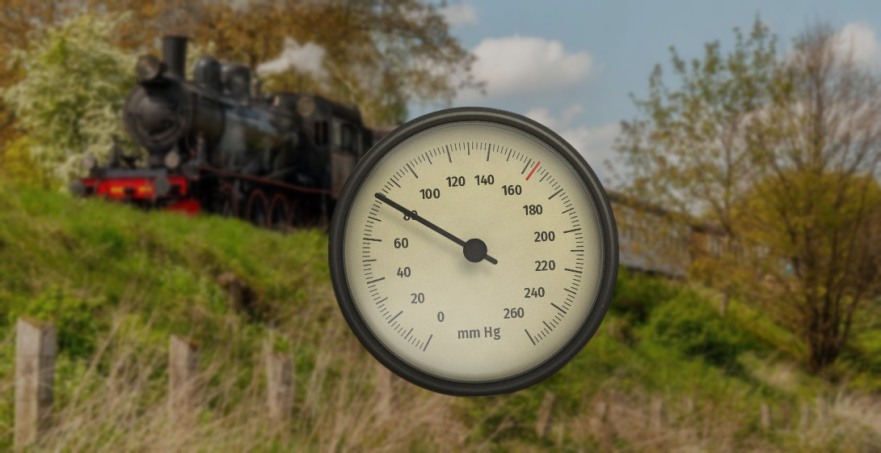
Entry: 80,mmHg
